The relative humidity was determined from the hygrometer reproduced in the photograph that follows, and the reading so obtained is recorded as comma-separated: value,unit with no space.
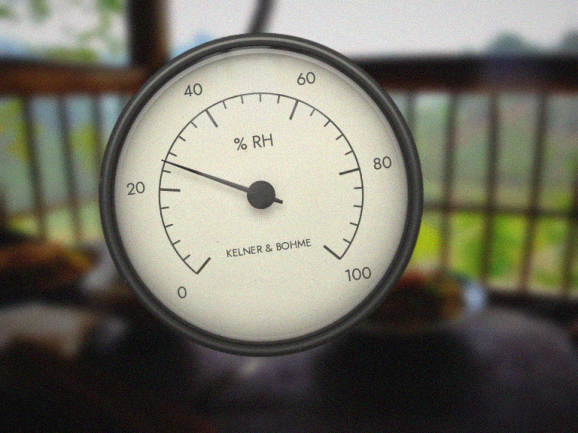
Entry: 26,%
